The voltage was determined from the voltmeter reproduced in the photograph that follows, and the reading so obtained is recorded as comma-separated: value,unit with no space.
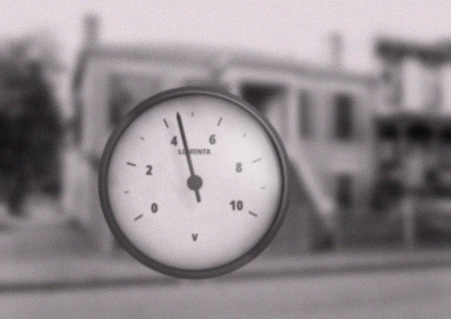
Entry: 4.5,V
